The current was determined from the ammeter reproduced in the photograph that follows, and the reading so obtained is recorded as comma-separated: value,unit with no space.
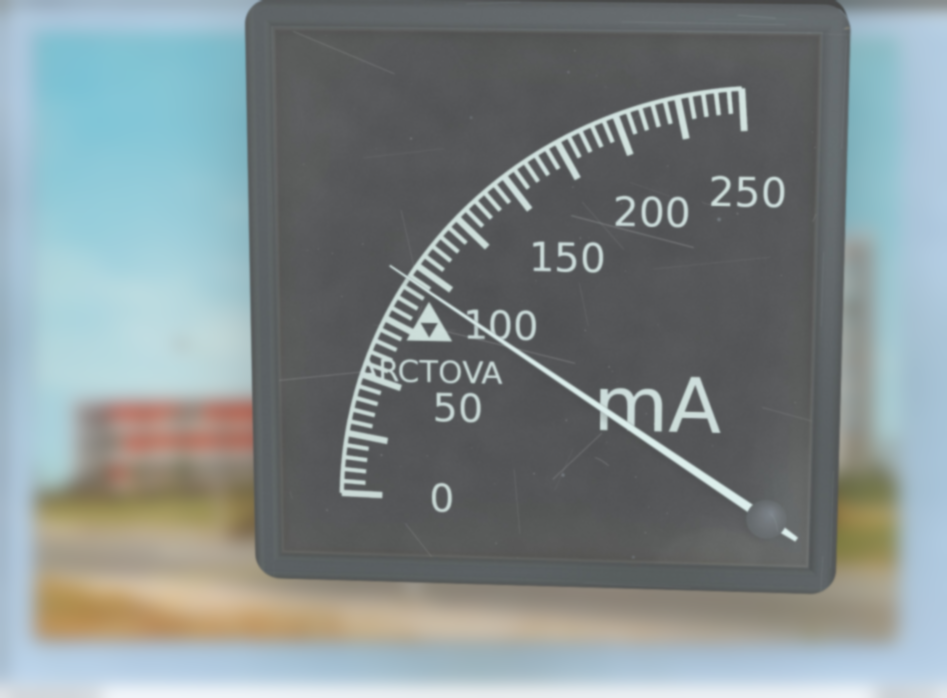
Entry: 95,mA
